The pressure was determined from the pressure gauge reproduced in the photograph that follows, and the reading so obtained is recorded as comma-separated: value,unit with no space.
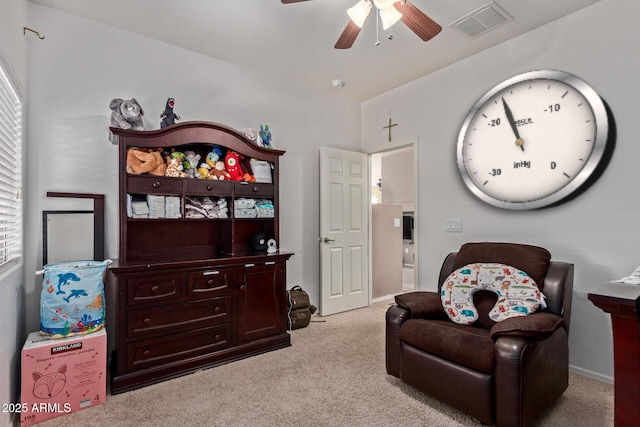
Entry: -17,inHg
